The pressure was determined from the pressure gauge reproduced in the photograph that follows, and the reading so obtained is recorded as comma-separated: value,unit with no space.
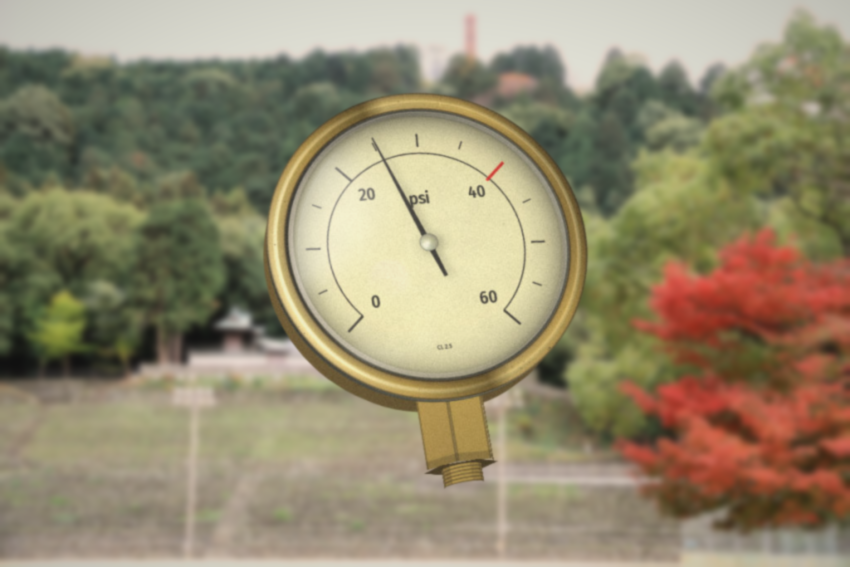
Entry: 25,psi
